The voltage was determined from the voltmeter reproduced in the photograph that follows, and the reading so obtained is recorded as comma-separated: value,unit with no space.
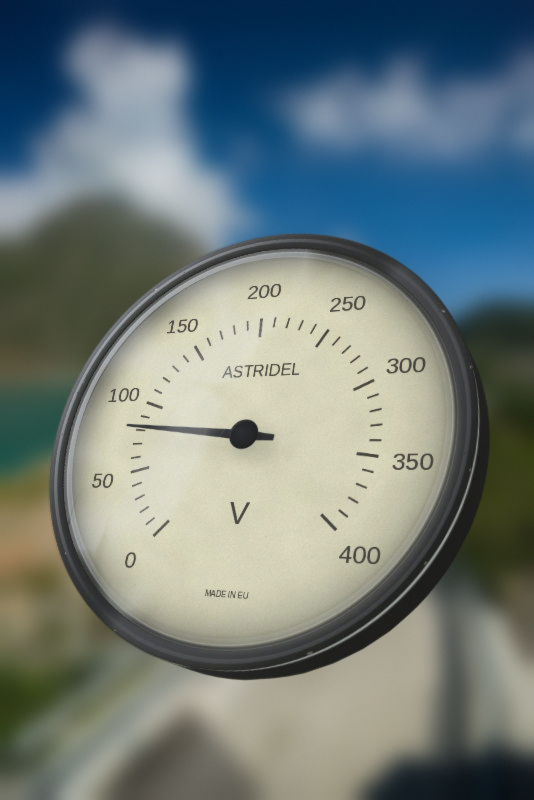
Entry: 80,V
